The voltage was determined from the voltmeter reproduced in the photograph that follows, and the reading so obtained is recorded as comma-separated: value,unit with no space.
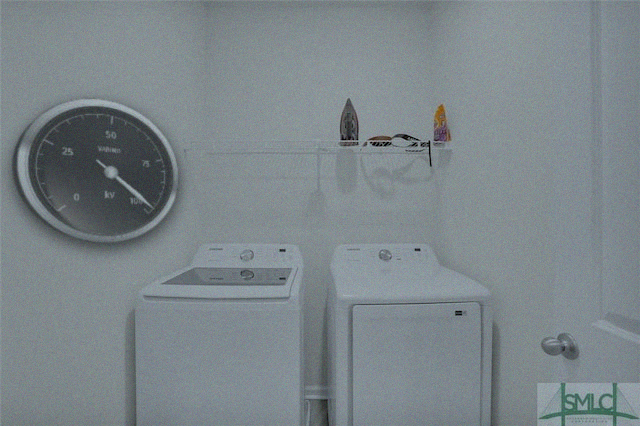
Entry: 97.5,kV
